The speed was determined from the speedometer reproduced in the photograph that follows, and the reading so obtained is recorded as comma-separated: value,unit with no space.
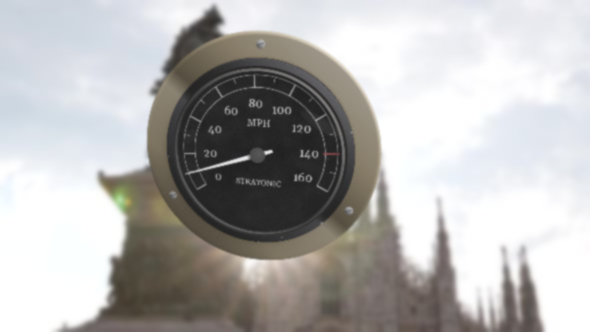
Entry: 10,mph
